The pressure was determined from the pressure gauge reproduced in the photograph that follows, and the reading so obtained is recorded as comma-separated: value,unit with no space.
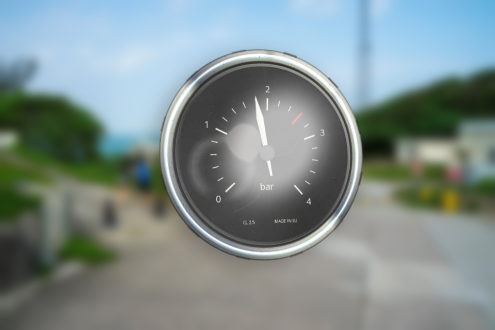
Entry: 1.8,bar
